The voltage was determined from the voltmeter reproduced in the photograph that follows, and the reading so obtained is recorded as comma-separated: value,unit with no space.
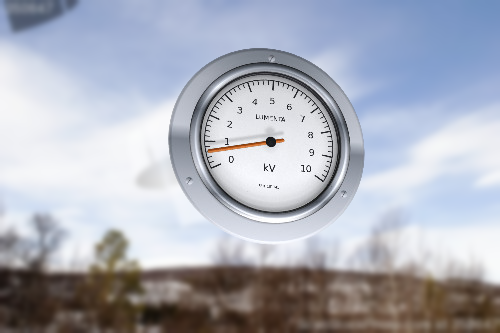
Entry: 0.6,kV
